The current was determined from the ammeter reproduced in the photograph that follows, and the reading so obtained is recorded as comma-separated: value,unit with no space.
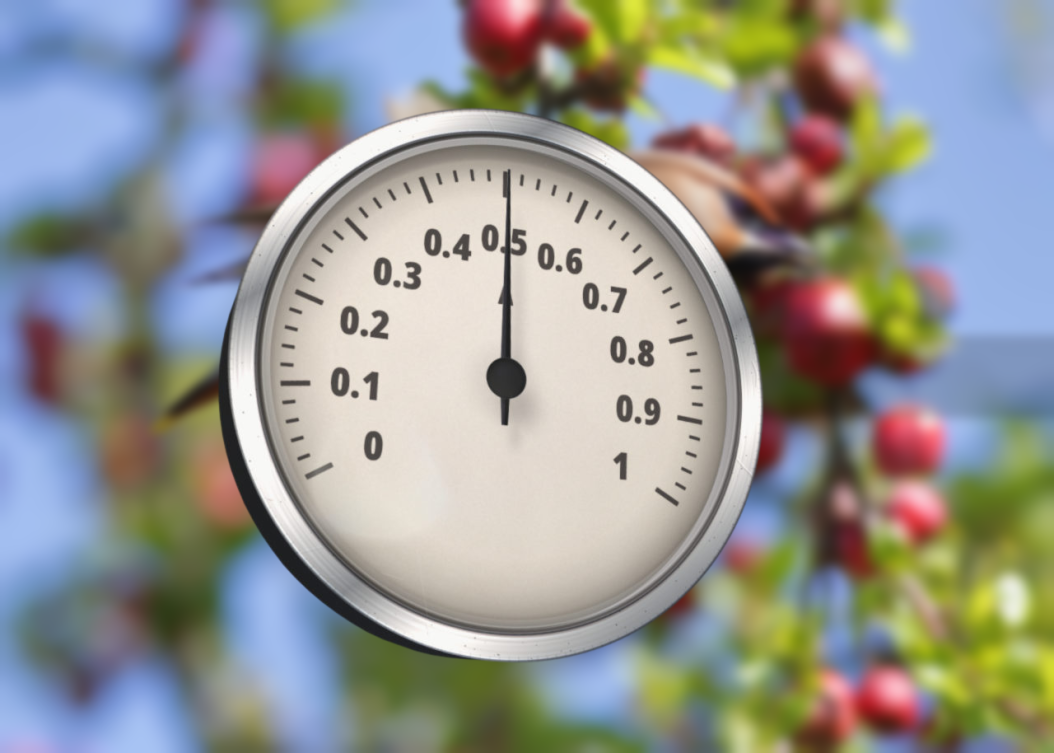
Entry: 0.5,A
